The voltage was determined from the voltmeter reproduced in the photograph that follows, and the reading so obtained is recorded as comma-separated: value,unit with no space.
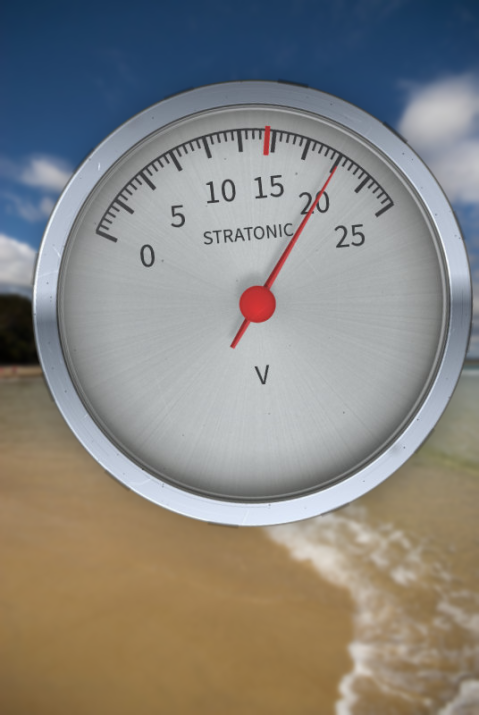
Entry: 20,V
